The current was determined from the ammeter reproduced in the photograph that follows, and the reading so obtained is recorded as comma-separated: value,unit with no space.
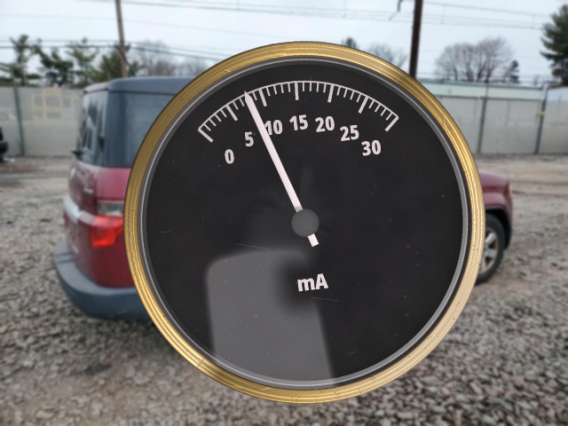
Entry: 8,mA
